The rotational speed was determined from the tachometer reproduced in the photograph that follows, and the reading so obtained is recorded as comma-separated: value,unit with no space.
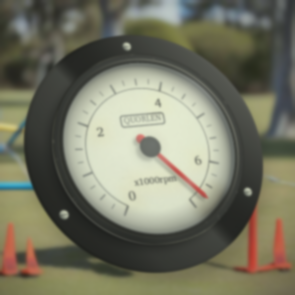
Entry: 6750,rpm
